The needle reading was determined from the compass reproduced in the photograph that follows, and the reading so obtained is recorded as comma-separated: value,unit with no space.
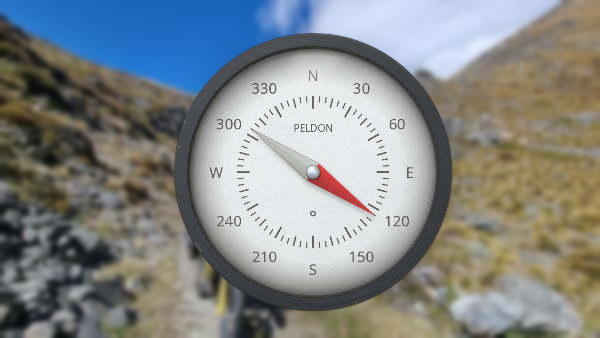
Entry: 125,°
